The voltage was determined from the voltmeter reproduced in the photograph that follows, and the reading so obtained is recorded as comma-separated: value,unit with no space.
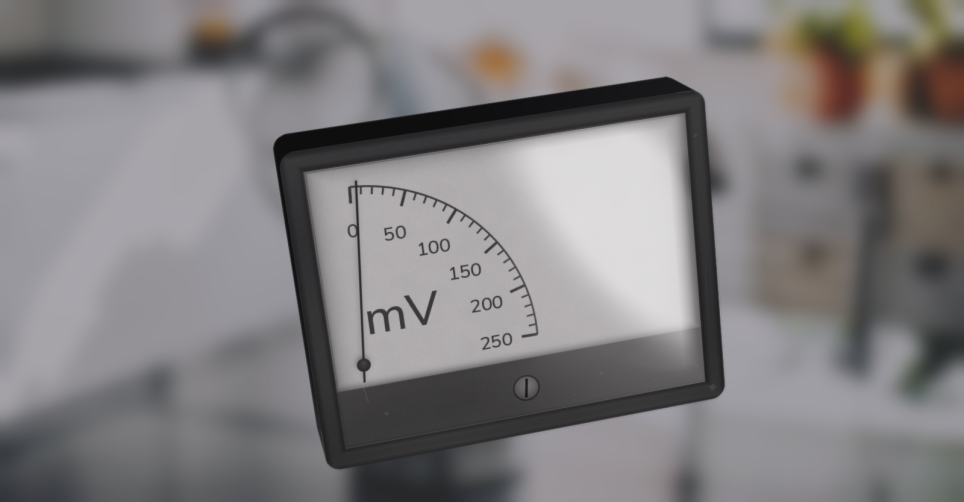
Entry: 5,mV
